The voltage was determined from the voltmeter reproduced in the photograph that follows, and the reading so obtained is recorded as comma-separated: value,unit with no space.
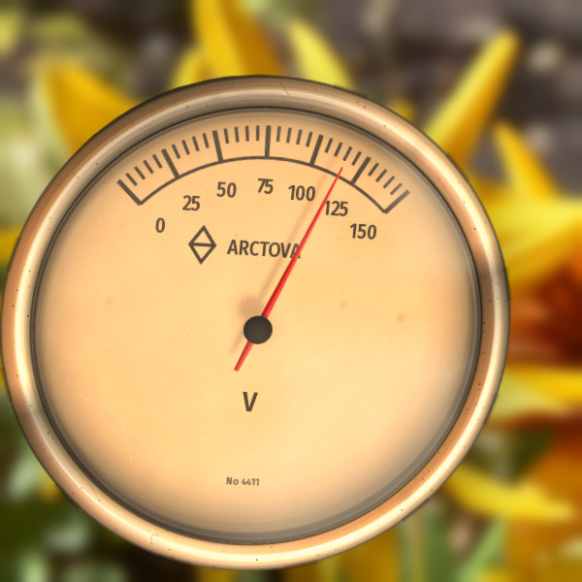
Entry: 115,V
